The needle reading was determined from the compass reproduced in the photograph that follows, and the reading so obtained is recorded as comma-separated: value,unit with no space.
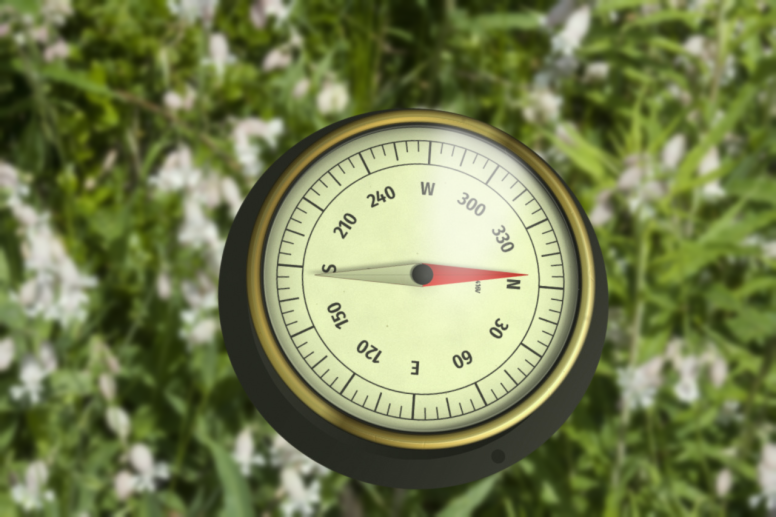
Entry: 355,°
